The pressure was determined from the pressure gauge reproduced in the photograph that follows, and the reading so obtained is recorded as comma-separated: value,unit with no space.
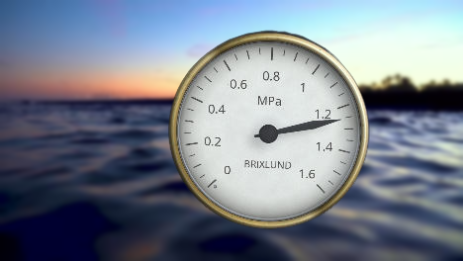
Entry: 1.25,MPa
